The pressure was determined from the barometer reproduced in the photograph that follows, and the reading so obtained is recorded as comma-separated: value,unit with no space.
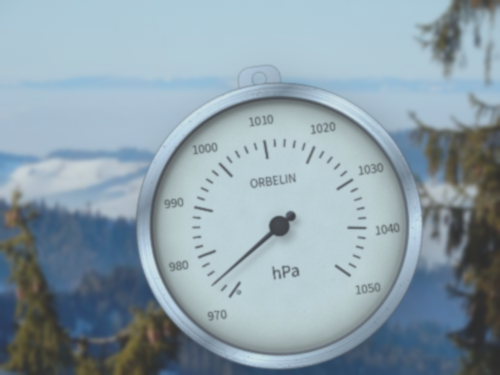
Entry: 974,hPa
